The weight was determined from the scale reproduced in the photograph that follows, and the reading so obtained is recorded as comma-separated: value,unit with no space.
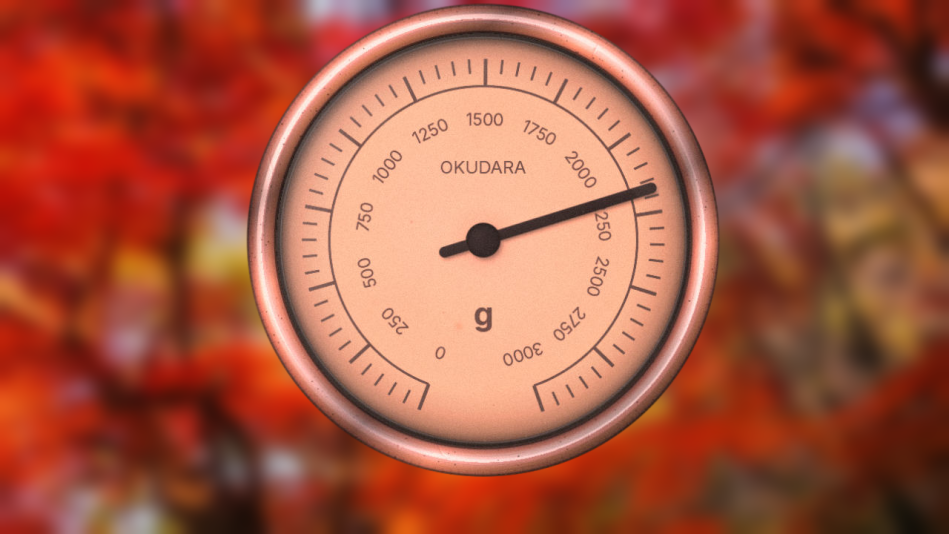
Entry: 2175,g
